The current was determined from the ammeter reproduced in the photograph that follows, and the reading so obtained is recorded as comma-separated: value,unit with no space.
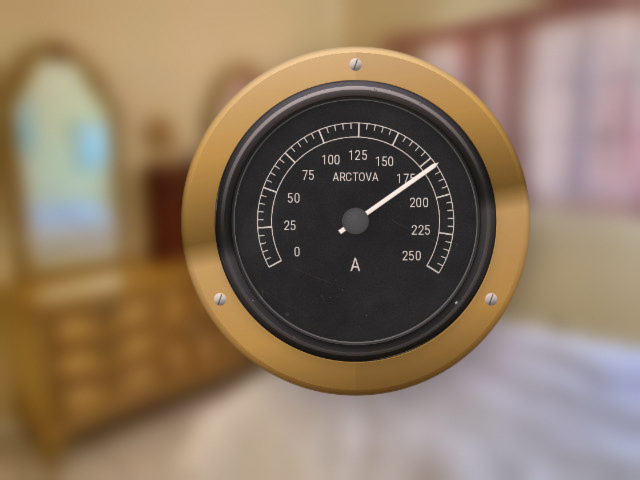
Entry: 180,A
